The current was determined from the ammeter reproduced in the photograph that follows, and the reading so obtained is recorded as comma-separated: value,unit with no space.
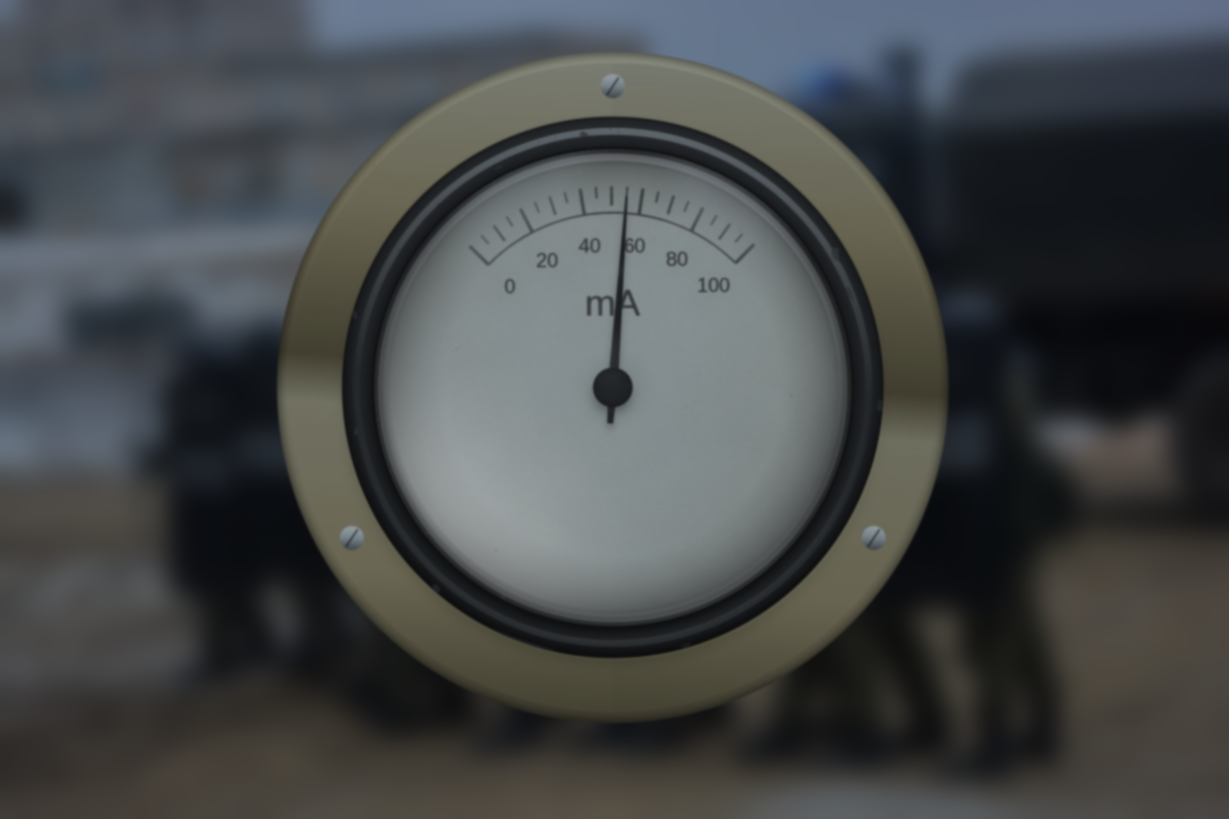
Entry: 55,mA
